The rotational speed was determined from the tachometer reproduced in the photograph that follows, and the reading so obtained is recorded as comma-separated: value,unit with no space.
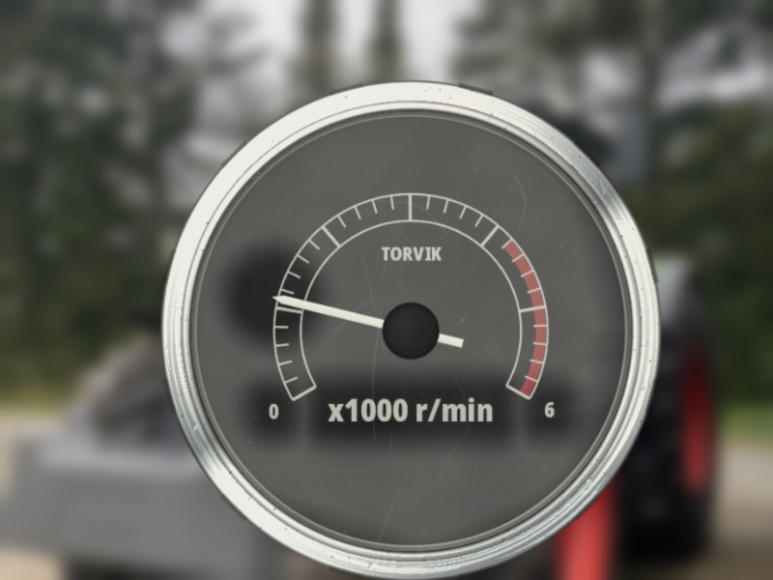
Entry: 1100,rpm
